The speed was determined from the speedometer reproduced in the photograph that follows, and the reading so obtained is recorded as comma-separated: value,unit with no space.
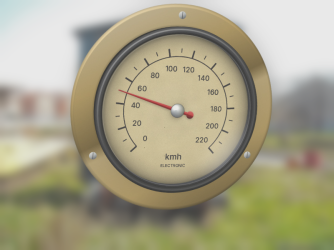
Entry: 50,km/h
